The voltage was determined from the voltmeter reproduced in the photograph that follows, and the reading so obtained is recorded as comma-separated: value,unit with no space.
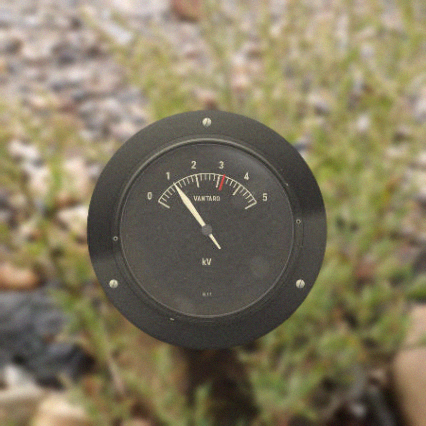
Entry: 1,kV
